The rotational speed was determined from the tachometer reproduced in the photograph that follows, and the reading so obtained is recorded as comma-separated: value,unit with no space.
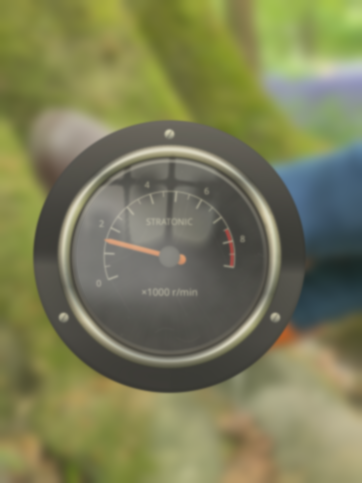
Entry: 1500,rpm
